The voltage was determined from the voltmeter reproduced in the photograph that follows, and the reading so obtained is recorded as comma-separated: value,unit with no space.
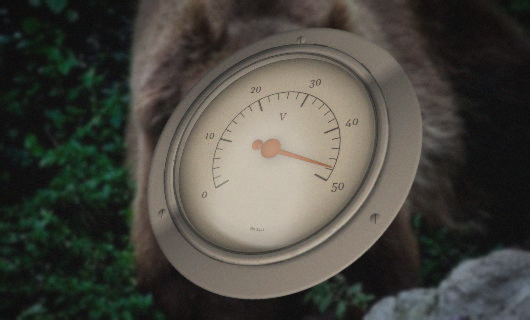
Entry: 48,V
